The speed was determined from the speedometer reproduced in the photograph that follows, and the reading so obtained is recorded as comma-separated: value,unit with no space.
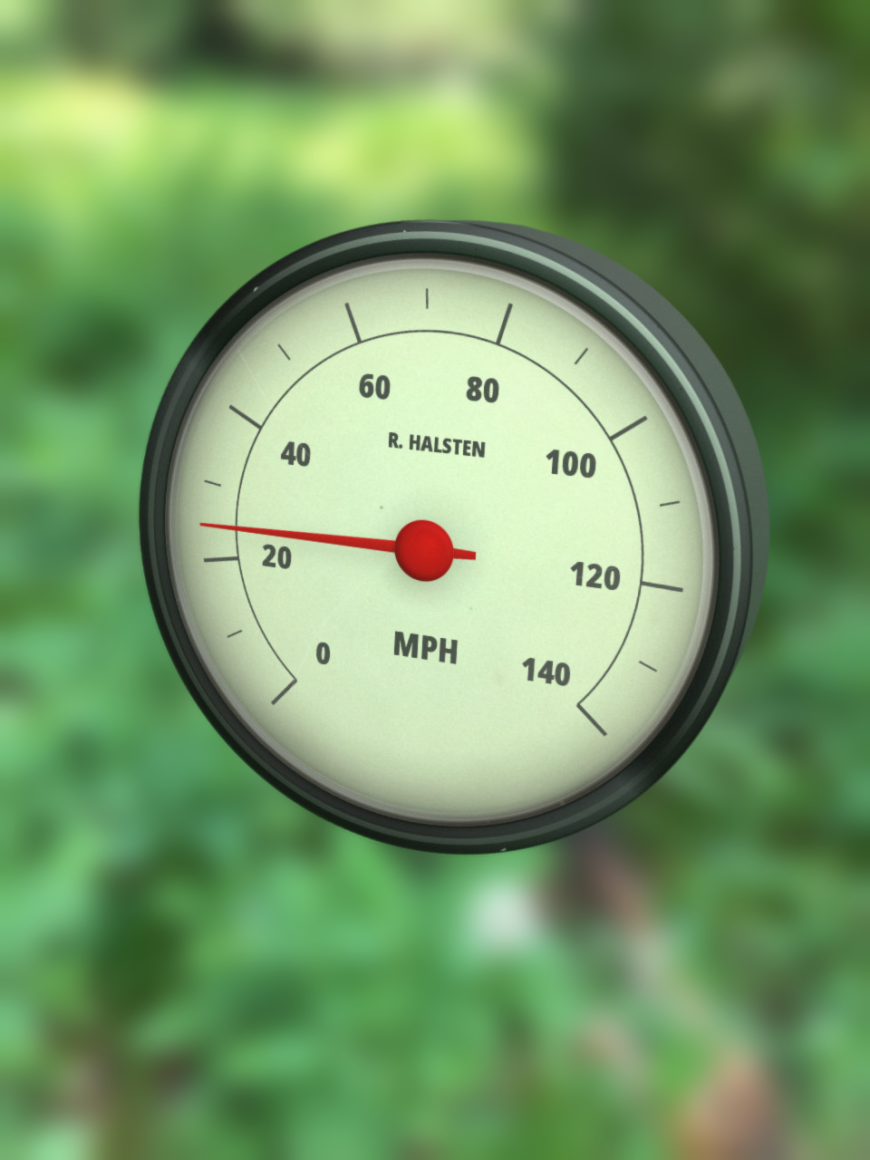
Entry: 25,mph
